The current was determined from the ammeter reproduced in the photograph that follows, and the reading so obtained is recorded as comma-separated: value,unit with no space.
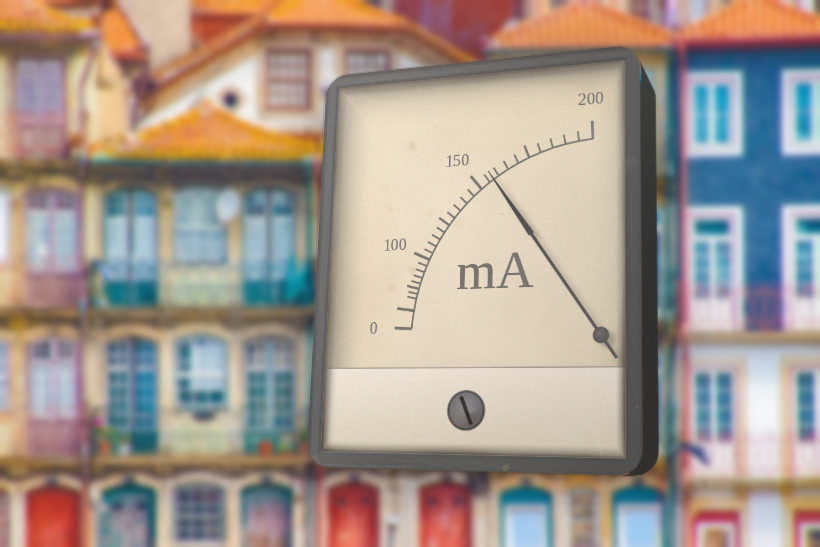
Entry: 157.5,mA
